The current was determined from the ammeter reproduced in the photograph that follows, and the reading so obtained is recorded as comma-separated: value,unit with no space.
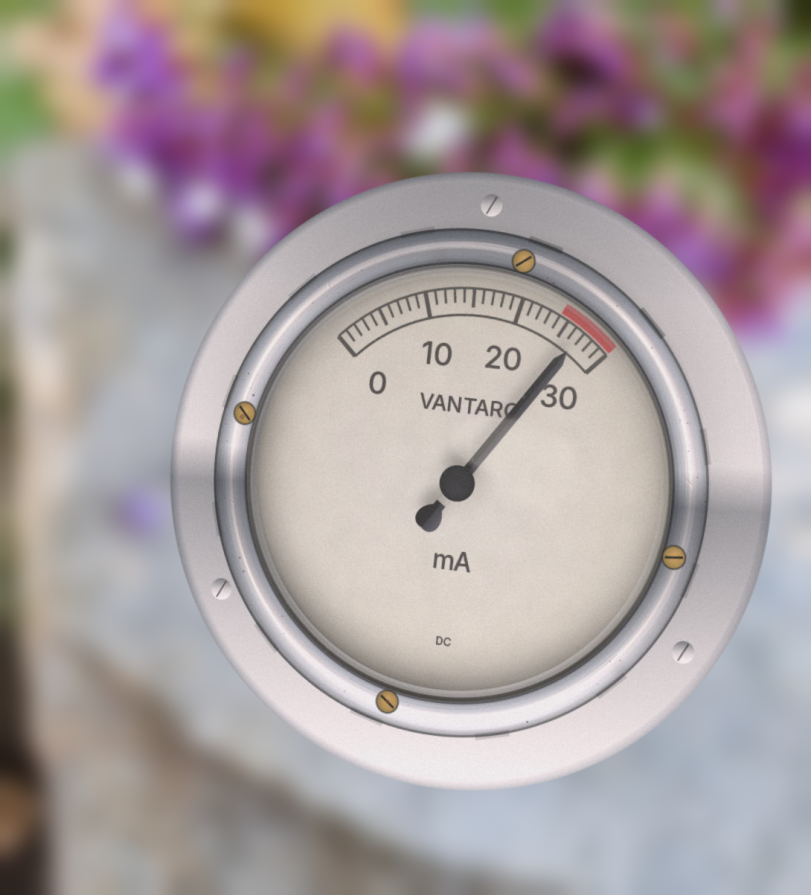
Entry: 27,mA
